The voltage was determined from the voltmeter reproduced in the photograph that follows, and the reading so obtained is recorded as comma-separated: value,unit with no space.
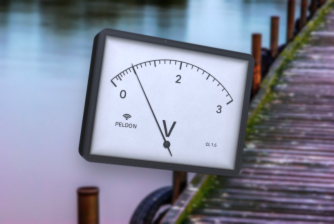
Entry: 1,V
